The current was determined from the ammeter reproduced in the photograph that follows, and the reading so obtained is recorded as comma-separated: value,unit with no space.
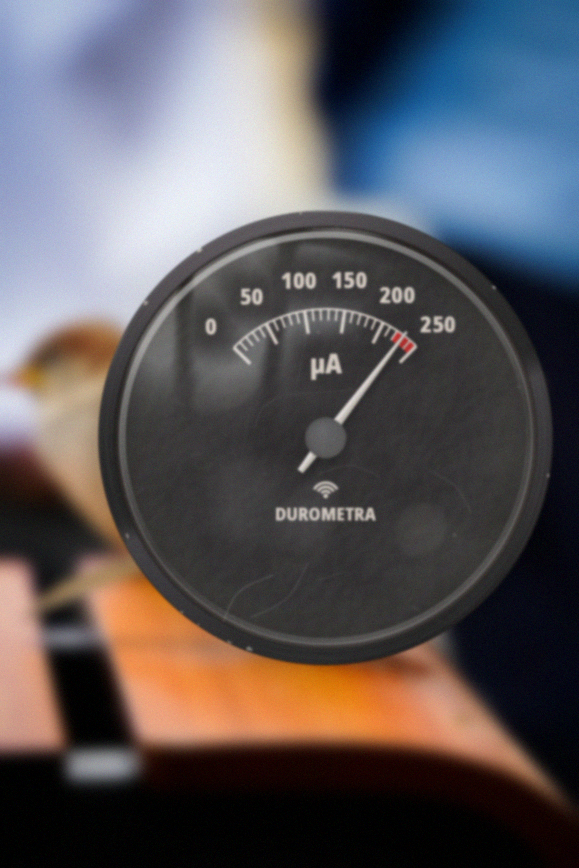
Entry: 230,µA
